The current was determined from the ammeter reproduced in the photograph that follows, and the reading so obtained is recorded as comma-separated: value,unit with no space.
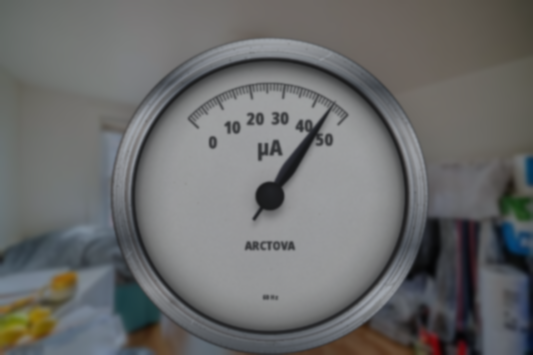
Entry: 45,µA
